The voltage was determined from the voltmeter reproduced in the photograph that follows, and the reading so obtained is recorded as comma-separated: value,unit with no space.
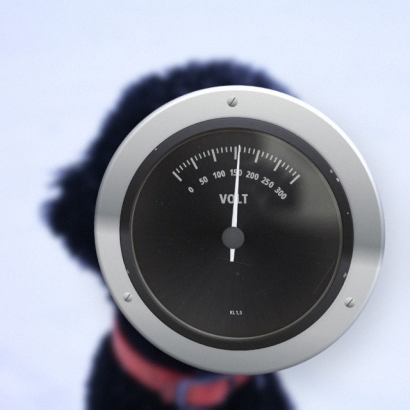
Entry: 160,V
